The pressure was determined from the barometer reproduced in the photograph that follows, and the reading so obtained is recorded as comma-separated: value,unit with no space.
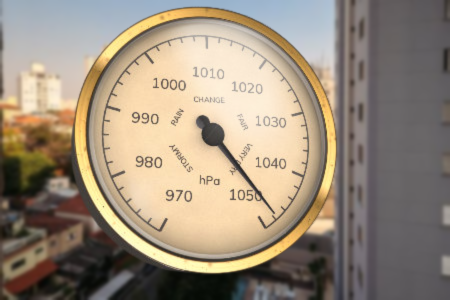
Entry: 1048,hPa
